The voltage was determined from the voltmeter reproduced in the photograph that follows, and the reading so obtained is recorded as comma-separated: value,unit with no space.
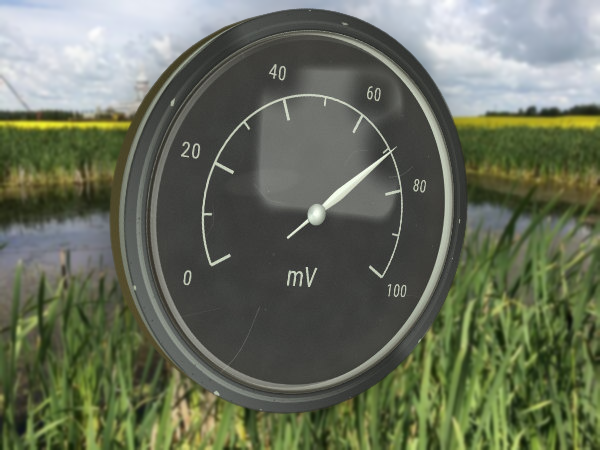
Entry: 70,mV
